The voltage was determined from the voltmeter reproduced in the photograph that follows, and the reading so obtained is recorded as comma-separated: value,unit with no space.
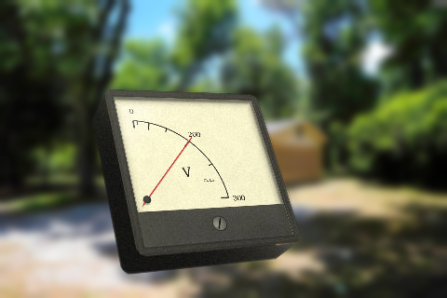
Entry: 200,V
